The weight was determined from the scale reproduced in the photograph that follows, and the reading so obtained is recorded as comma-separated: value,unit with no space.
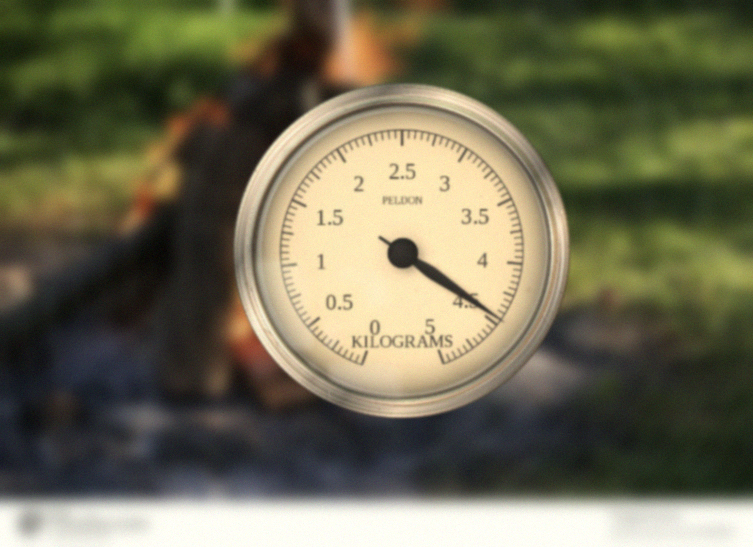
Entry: 4.45,kg
